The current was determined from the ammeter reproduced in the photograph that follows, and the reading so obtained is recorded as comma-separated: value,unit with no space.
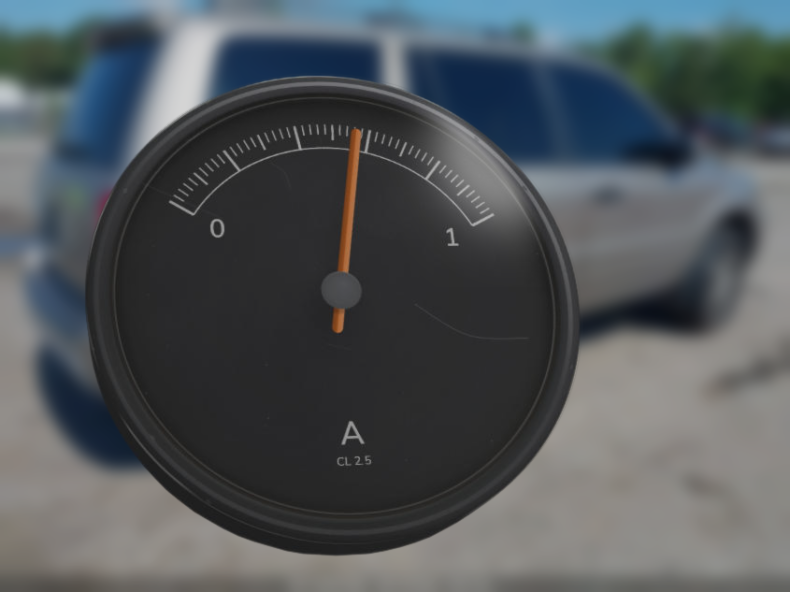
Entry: 0.56,A
